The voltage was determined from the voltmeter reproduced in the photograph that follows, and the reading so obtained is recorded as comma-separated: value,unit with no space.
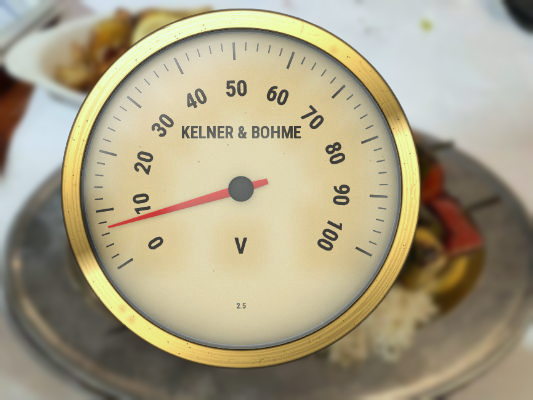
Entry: 7,V
